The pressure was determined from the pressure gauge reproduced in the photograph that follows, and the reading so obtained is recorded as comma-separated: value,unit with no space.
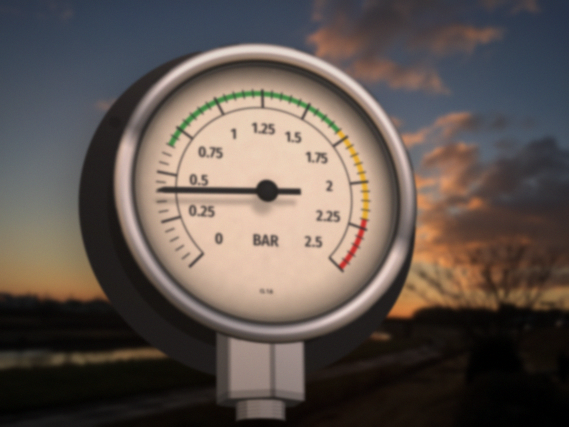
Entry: 0.4,bar
